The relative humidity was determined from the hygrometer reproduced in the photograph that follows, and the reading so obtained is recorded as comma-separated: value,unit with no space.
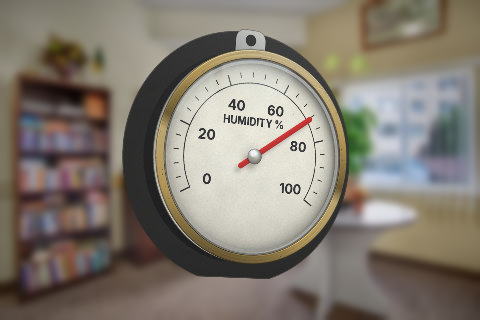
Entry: 72,%
